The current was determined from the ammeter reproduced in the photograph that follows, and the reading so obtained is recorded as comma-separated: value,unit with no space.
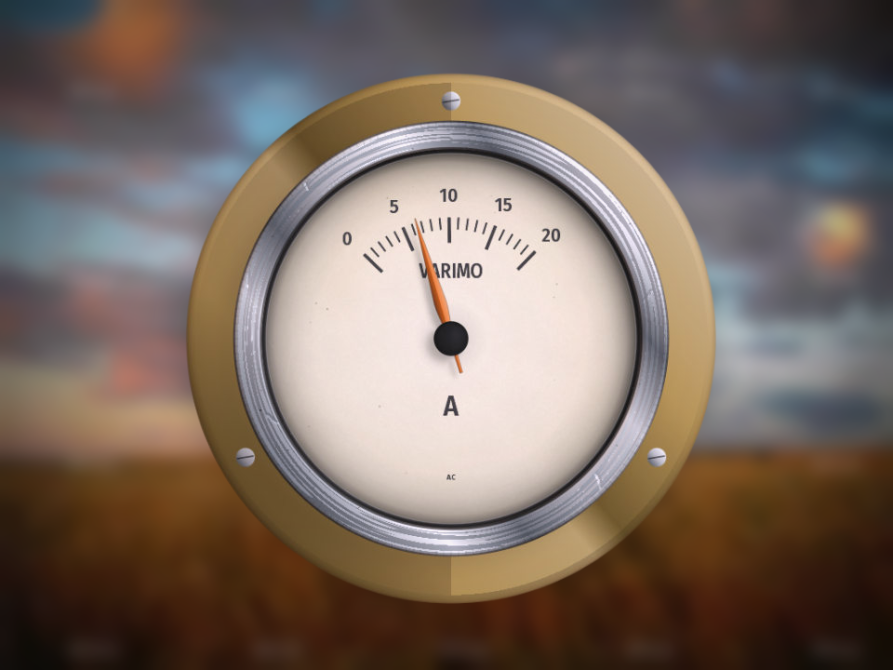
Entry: 6.5,A
